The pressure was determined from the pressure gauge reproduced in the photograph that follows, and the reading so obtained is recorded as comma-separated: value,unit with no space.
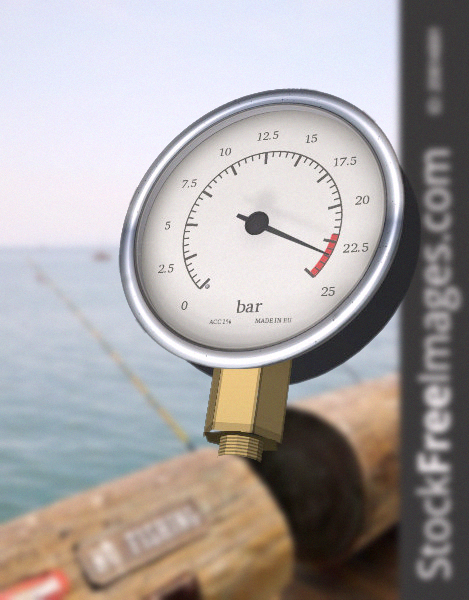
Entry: 23.5,bar
